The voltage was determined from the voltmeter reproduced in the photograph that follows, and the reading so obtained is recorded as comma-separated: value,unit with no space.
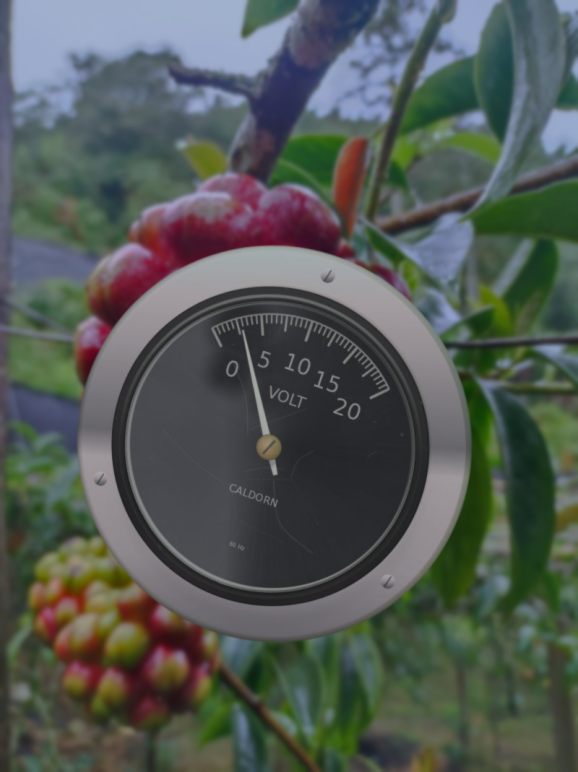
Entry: 3,V
